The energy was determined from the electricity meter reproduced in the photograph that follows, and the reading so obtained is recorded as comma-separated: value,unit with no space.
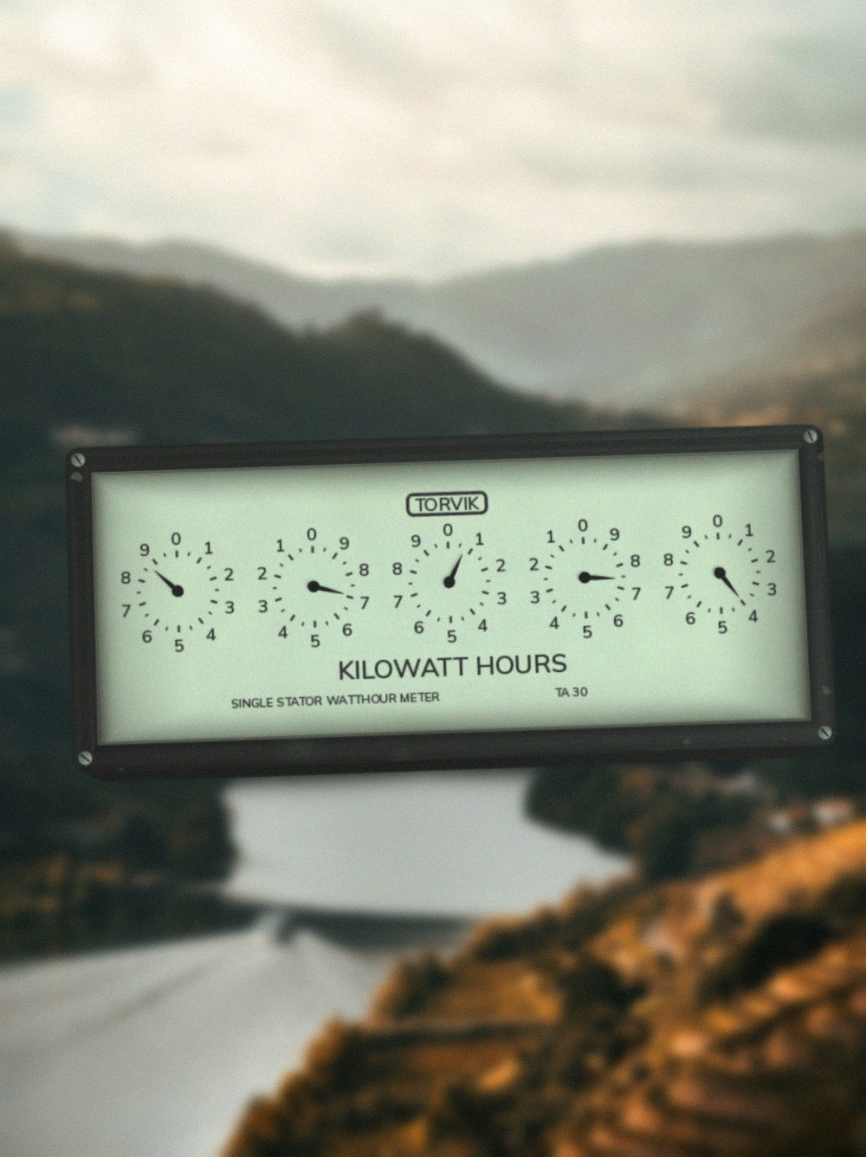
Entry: 87074,kWh
